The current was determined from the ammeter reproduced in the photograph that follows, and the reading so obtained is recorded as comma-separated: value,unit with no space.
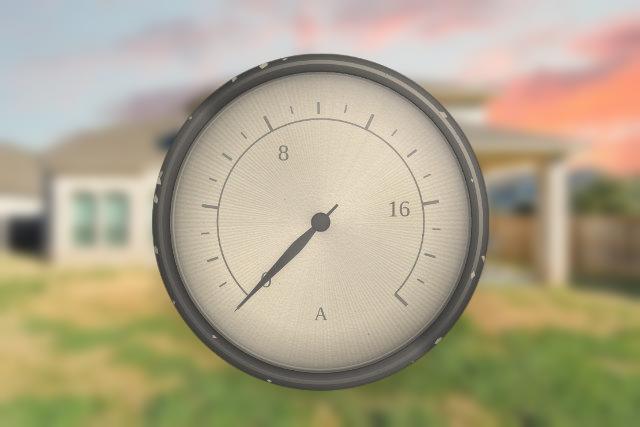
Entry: 0,A
